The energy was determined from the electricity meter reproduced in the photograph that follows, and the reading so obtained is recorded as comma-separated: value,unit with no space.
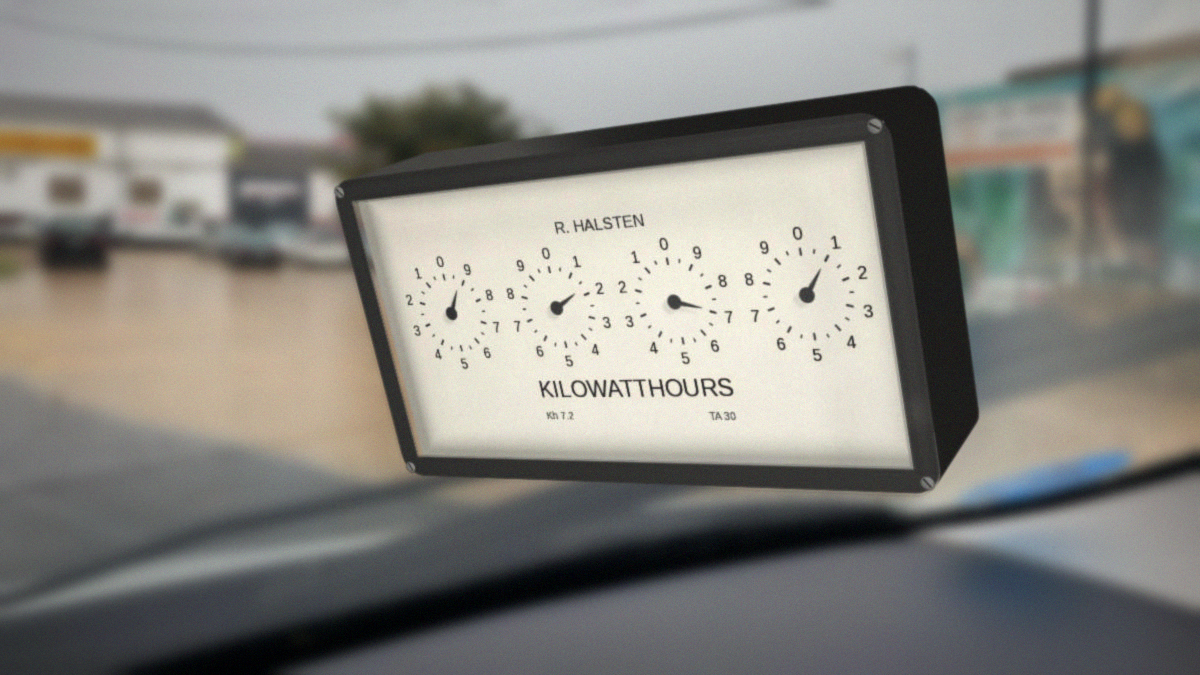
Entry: 9171,kWh
